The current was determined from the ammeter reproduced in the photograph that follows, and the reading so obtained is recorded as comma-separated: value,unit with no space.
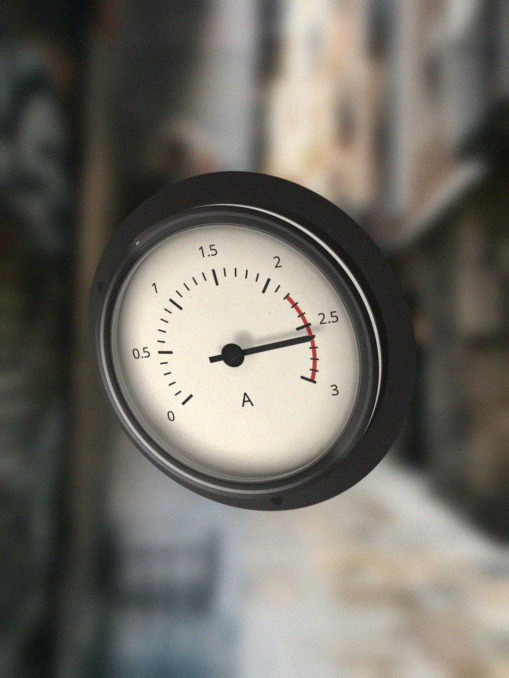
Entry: 2.6,A
